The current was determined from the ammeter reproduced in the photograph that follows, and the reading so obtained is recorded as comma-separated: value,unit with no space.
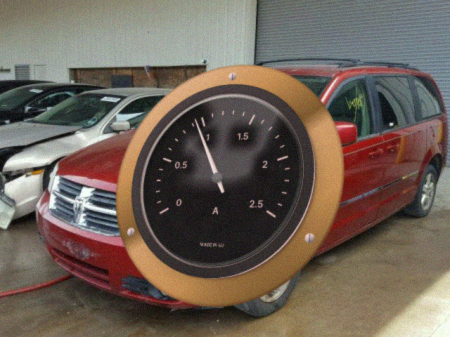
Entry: 0.95,A
